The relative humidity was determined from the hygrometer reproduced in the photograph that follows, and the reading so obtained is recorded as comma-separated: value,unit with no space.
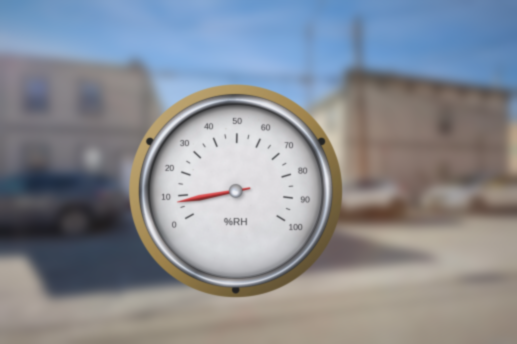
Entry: 7.5,%
